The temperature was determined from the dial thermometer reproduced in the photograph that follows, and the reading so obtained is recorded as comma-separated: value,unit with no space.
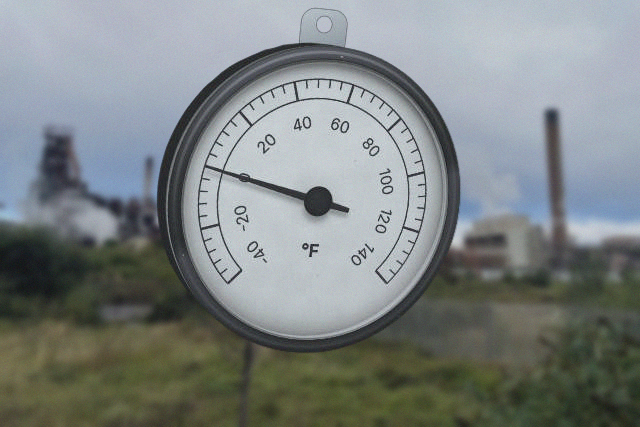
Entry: 0,°F
